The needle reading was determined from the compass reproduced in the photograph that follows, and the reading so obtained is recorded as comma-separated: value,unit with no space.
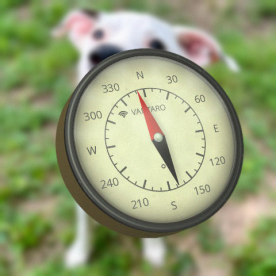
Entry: 350,°
